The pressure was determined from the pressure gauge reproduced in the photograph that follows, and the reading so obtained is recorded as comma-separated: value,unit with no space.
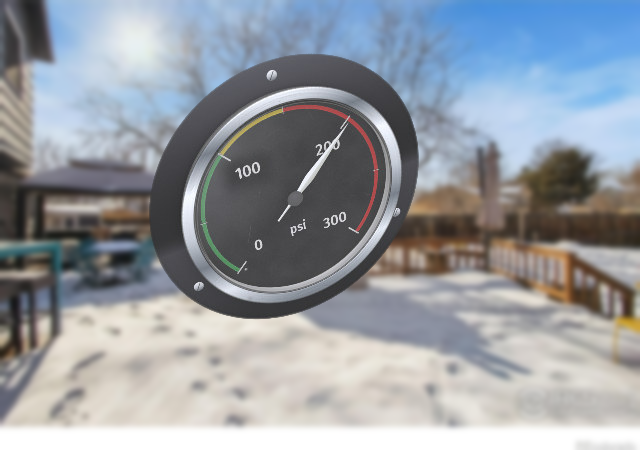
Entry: 200,psi
